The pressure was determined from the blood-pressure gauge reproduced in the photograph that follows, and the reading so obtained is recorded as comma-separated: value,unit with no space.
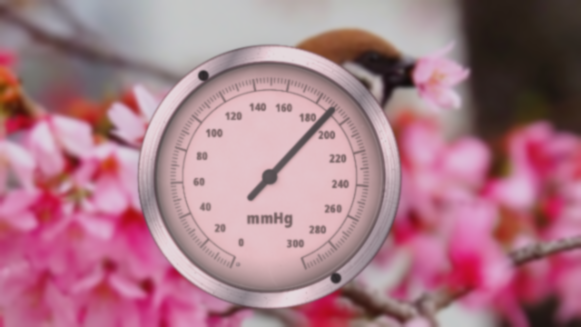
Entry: 190,mmHg
